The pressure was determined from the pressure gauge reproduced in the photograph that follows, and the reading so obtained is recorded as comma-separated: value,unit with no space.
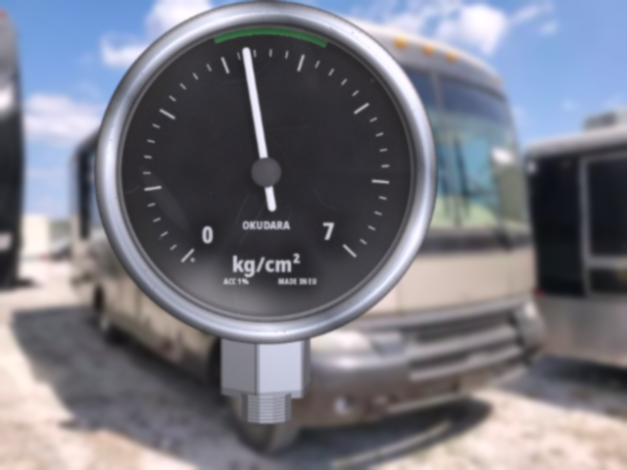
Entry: 3.3,kg/cm²
